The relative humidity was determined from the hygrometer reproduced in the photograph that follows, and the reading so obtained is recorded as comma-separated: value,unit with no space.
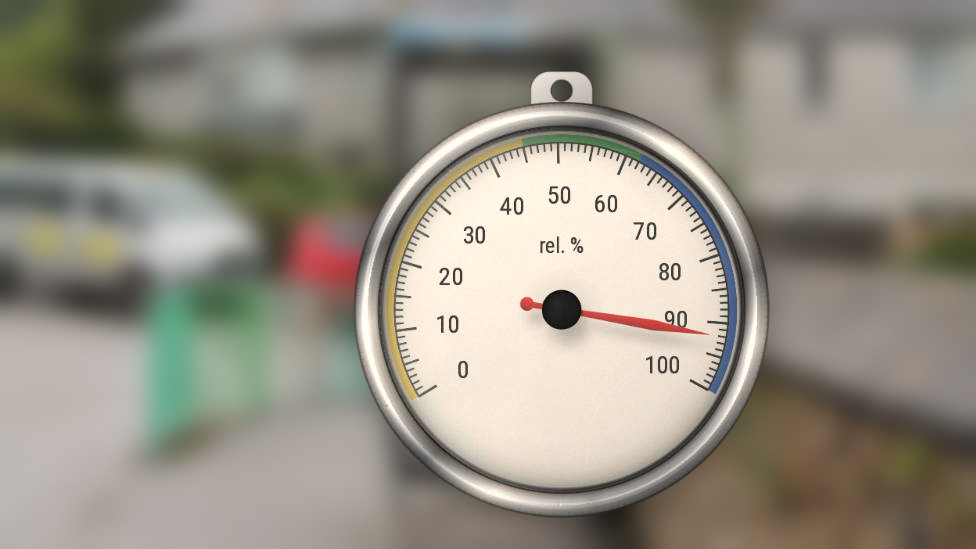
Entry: 92,%
